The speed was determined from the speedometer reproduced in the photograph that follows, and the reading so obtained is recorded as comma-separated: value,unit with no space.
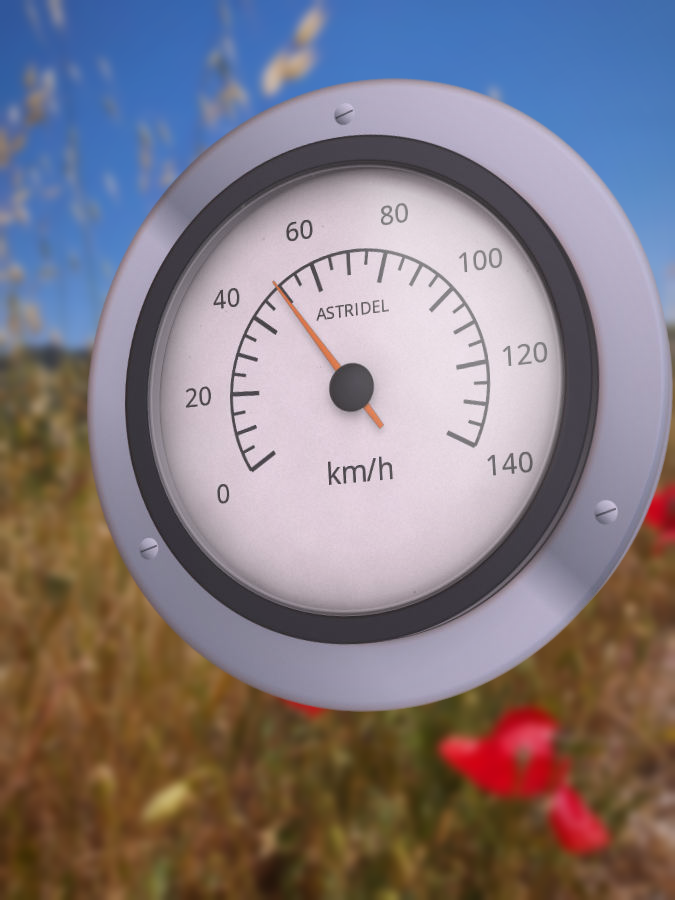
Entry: 50,km/h
